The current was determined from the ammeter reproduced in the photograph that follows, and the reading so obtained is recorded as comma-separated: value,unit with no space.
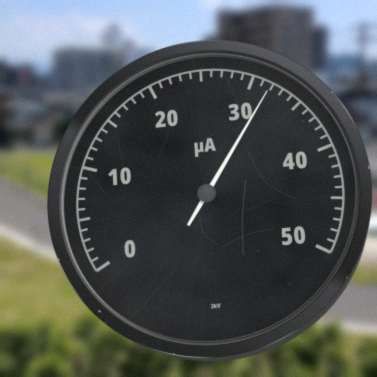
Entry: 32,µA
